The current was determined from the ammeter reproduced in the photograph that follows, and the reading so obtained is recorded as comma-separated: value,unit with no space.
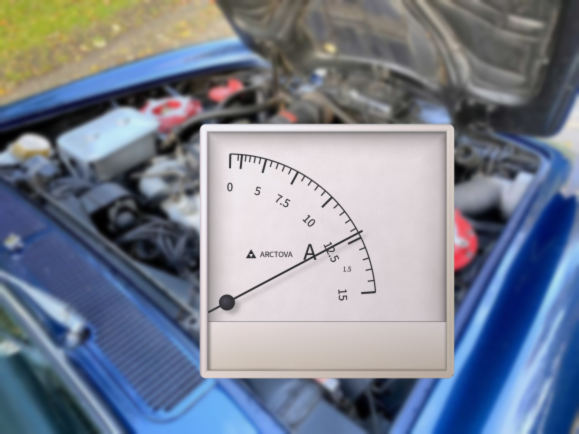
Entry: 12.25,A
